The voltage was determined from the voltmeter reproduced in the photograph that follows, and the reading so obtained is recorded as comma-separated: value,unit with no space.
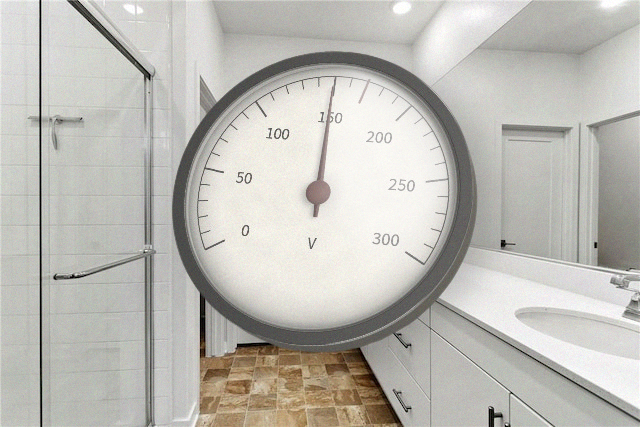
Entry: 150,V
